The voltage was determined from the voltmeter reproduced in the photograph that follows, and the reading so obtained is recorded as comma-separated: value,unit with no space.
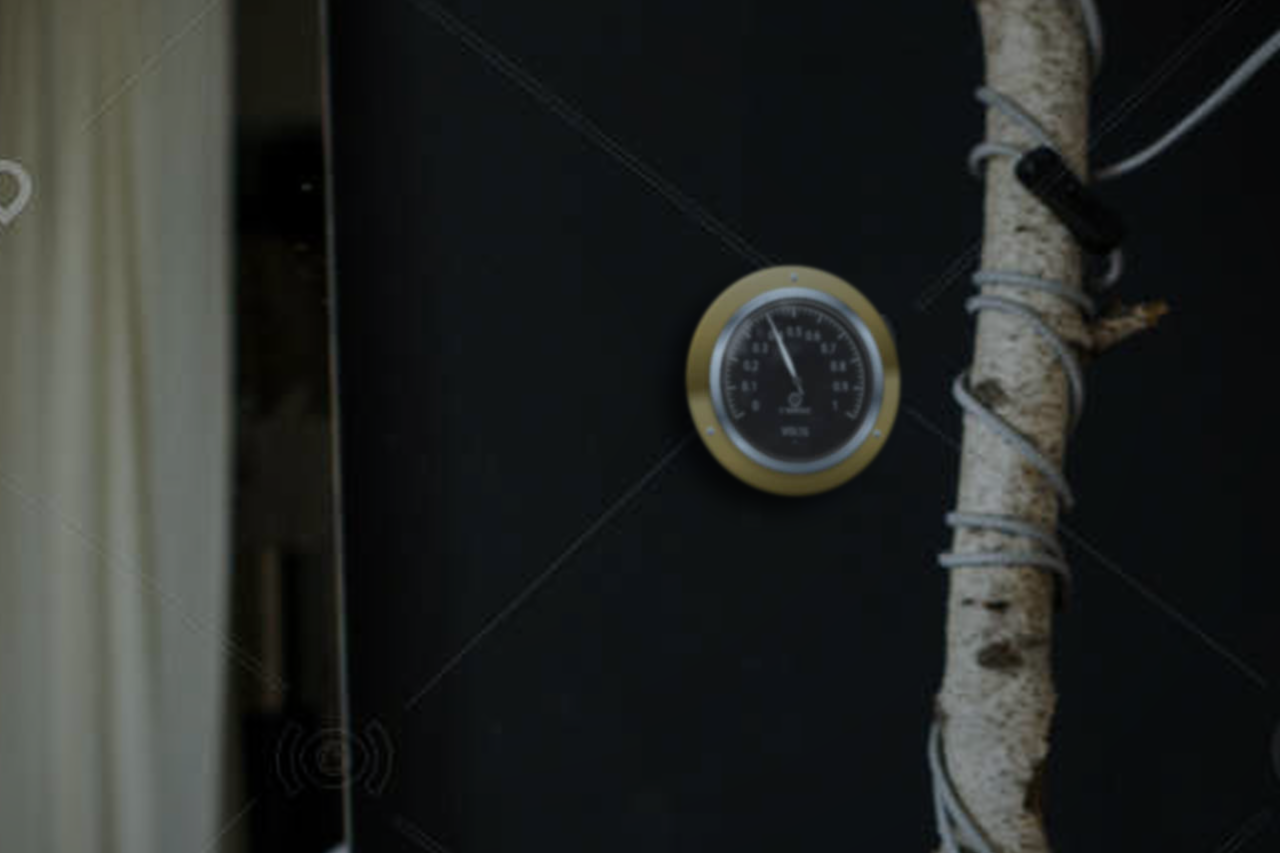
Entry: 0.4,V
